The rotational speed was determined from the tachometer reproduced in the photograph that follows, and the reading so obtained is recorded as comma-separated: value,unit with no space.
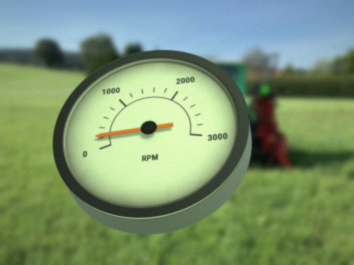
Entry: 200,rpm
